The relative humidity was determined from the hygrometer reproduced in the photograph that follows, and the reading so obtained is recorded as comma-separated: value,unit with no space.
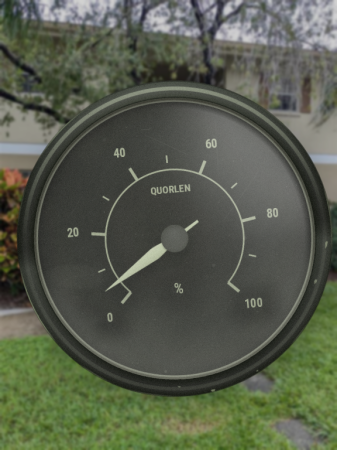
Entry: 5,%
